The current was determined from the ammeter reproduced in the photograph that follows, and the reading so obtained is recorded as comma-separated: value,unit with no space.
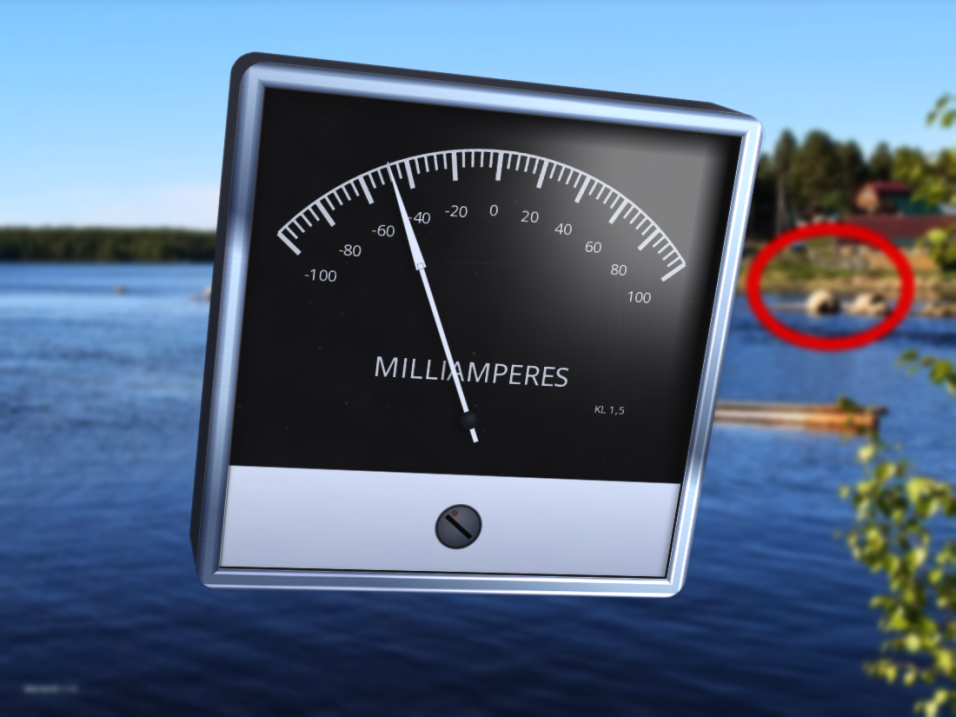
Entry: -48,mA
